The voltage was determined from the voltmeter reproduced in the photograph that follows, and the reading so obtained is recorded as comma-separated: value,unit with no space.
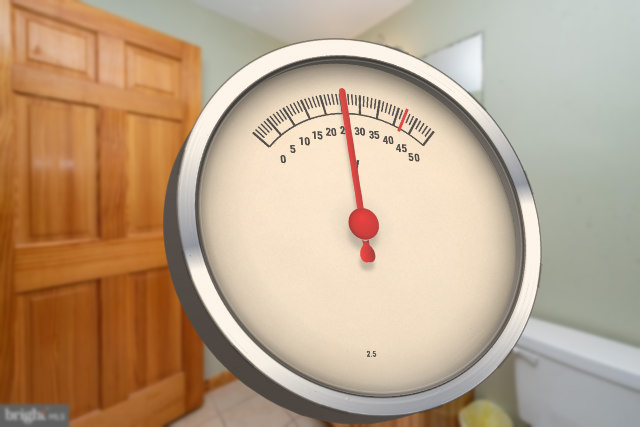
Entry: 25,V
